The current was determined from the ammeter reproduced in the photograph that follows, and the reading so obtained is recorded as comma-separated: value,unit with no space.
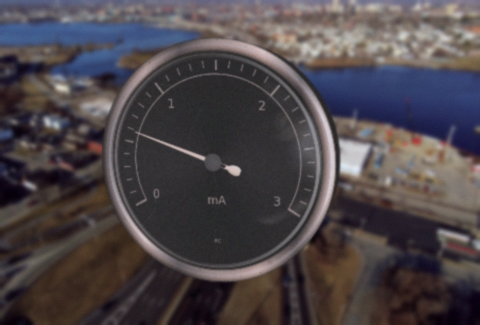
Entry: 0.6,mA
